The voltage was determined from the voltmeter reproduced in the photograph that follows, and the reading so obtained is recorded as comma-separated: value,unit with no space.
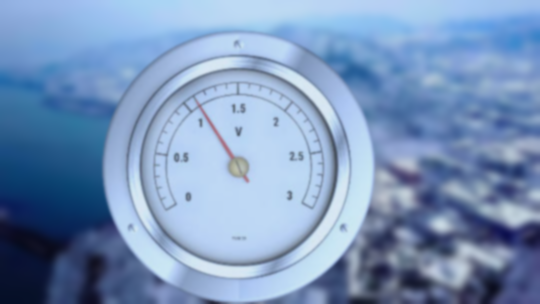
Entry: 1.1,V
